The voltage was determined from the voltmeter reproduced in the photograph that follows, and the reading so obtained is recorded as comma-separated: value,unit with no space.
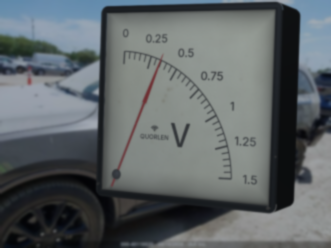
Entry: 0.35,V
